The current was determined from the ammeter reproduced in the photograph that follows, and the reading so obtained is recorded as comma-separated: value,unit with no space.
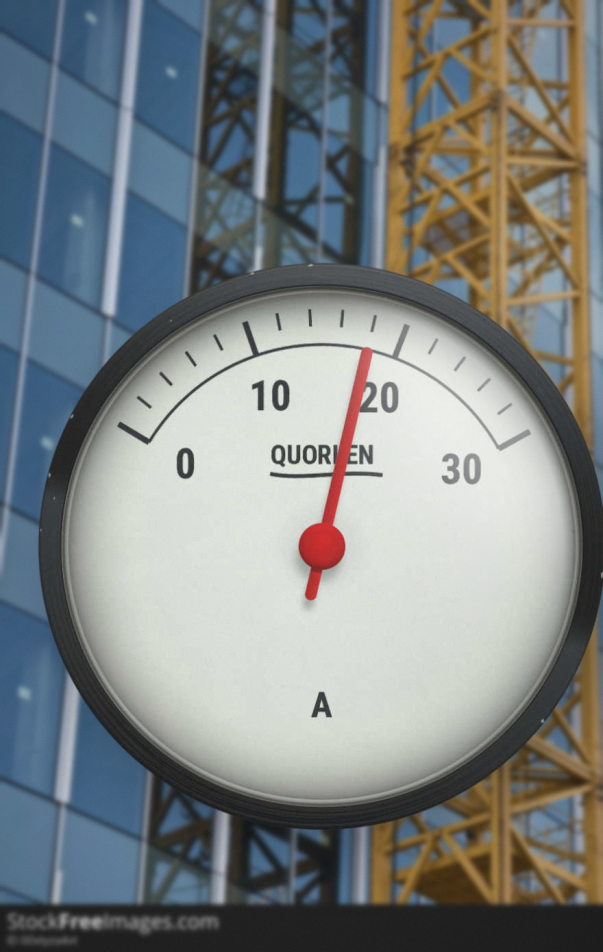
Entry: 18,A
